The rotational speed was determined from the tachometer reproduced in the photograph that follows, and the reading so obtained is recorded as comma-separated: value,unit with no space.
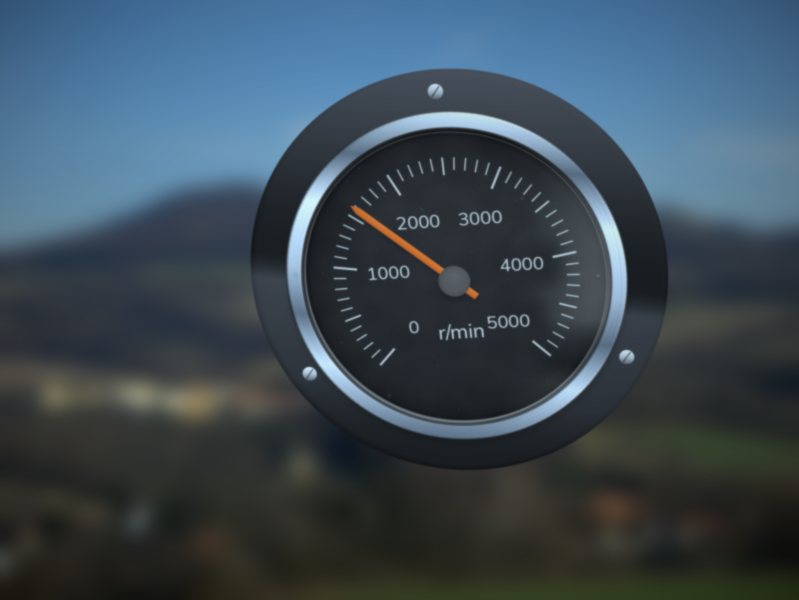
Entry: 1600,rpm
